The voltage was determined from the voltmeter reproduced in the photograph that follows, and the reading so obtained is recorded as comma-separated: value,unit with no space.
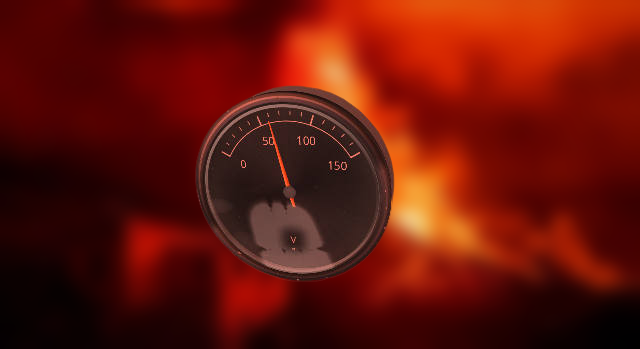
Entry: 60,V
